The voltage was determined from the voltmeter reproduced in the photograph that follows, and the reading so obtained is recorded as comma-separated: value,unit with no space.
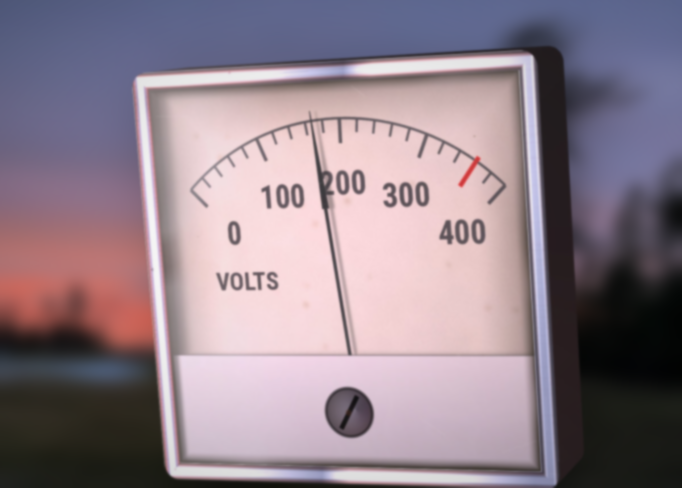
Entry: 170,V
